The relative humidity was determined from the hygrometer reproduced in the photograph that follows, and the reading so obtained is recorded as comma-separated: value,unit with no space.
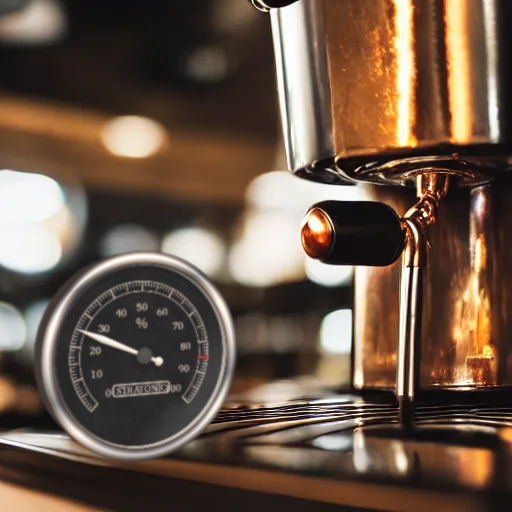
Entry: 25,%
